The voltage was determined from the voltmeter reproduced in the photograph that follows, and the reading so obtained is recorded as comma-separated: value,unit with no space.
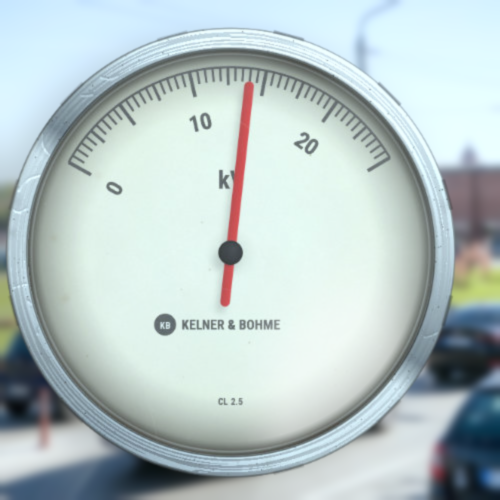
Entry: 14,kV
